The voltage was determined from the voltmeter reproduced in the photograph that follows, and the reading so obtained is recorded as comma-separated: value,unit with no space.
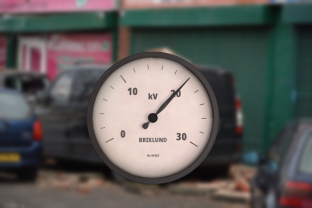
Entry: 20,kV
